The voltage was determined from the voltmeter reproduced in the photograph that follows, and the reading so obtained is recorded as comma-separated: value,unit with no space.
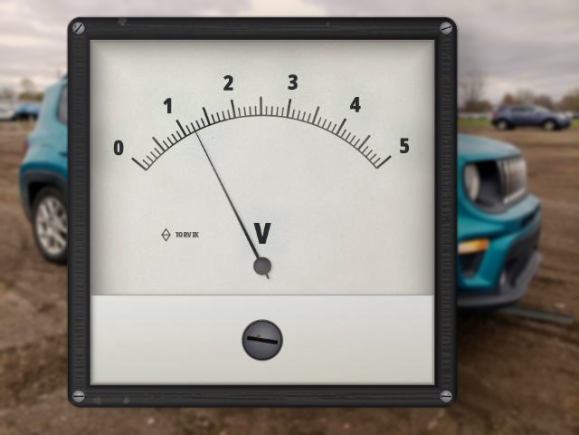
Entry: 1.2,V
